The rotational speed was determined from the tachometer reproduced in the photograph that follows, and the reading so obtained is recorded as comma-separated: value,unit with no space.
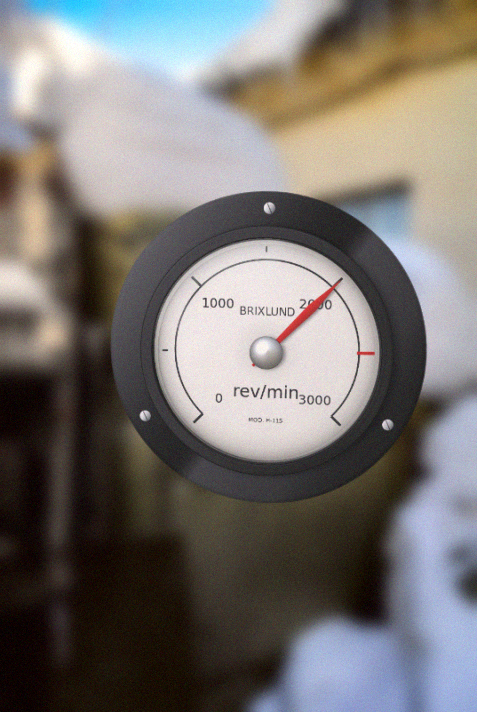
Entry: 2000,rpm
